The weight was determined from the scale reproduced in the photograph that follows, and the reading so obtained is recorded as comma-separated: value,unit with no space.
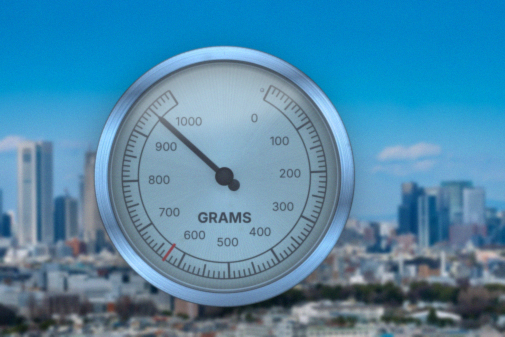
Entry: 950,g
